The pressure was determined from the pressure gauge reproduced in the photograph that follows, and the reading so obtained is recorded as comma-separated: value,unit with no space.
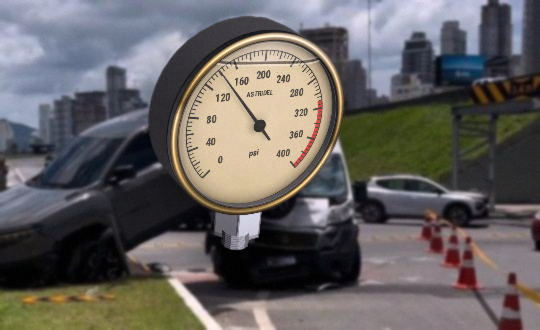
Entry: 140,psi
